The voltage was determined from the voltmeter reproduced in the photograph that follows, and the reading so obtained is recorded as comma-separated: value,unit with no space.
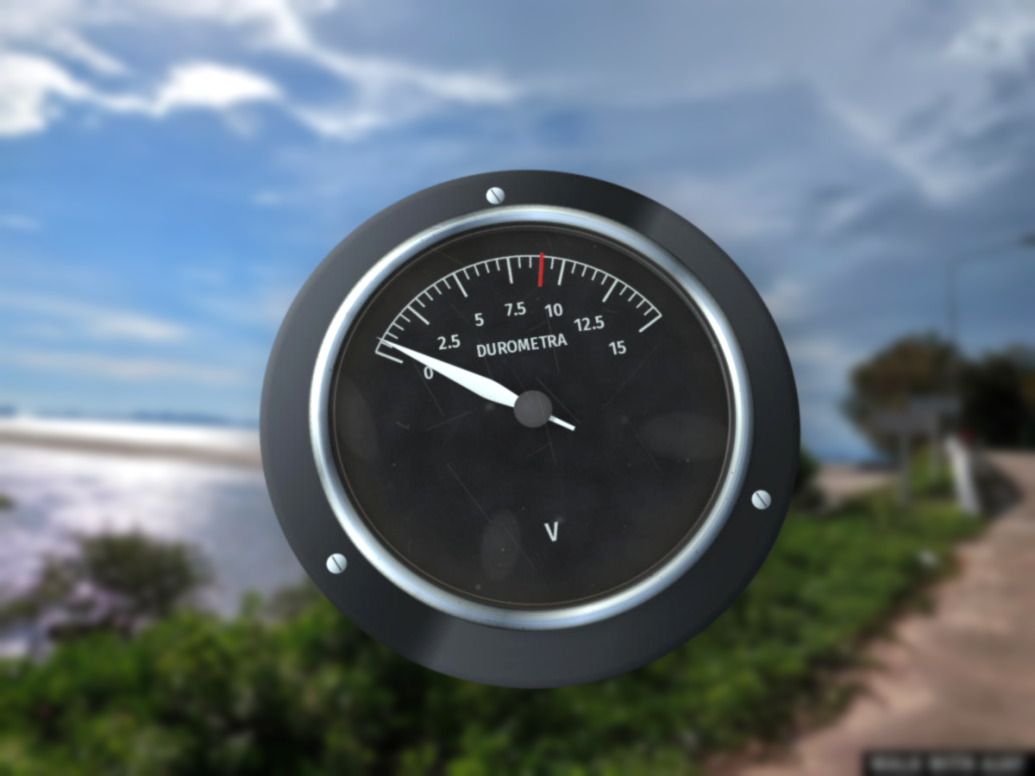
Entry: 0.5,V
